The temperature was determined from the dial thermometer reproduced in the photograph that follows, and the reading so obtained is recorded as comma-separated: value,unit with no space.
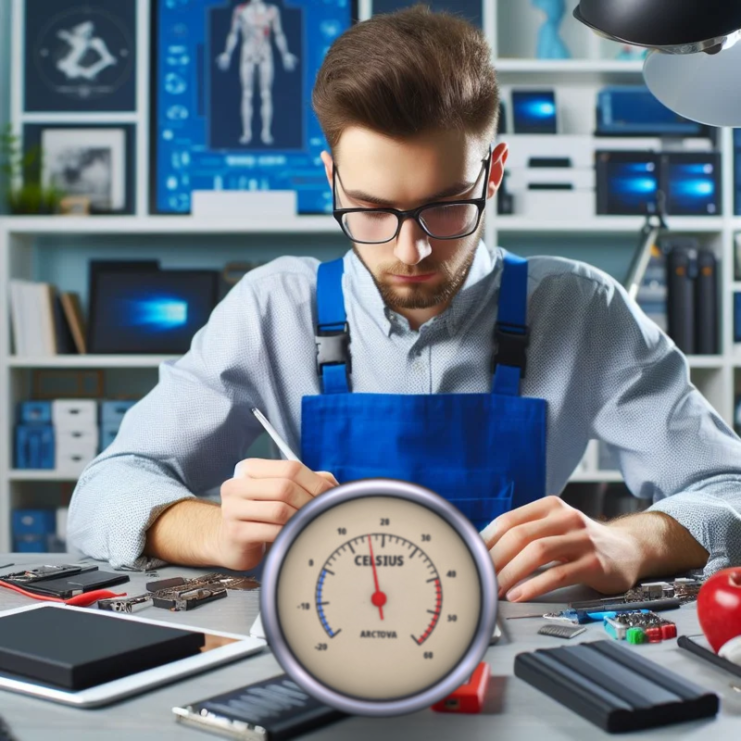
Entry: 16,°C
